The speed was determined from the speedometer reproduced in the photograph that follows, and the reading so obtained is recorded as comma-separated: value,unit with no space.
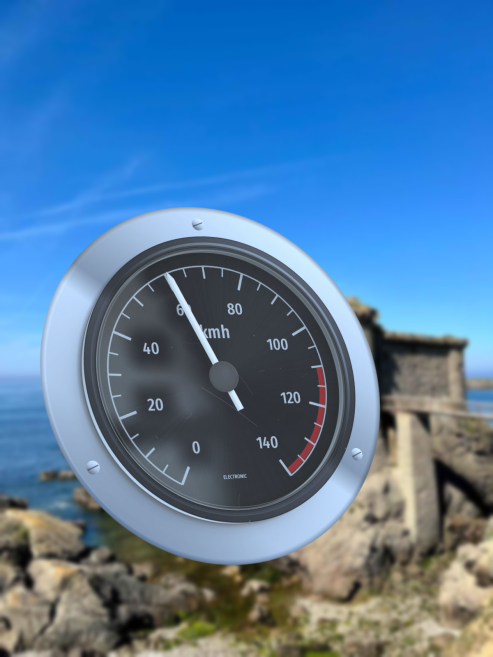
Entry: 60,km/h
